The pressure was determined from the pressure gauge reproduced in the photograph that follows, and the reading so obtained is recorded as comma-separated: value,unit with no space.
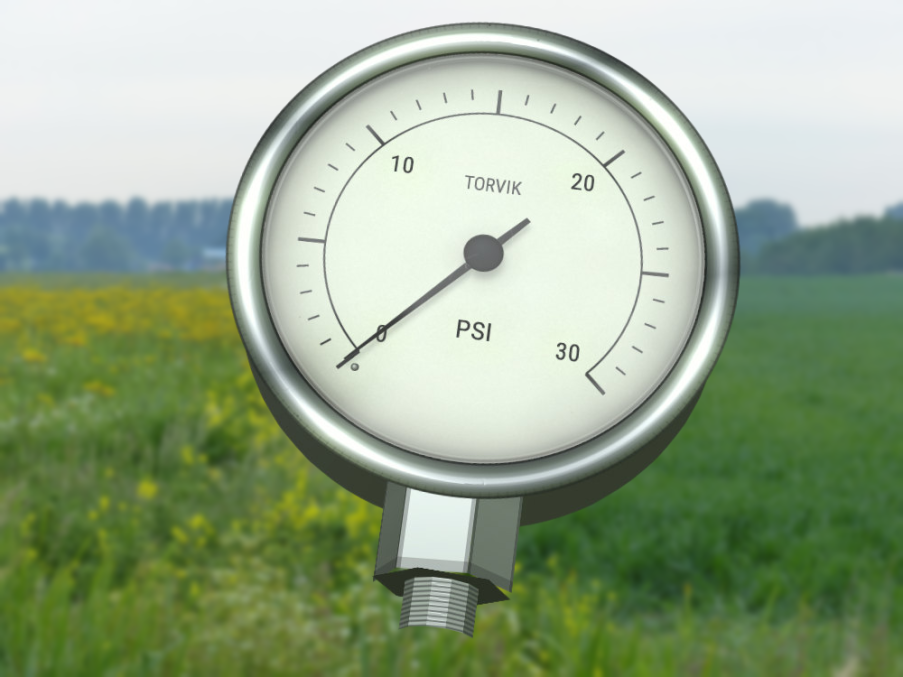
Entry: 0,psi
